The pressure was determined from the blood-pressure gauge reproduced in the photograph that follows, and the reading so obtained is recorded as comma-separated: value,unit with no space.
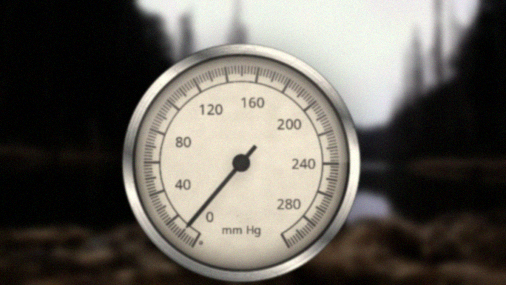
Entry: 10,mmHg
